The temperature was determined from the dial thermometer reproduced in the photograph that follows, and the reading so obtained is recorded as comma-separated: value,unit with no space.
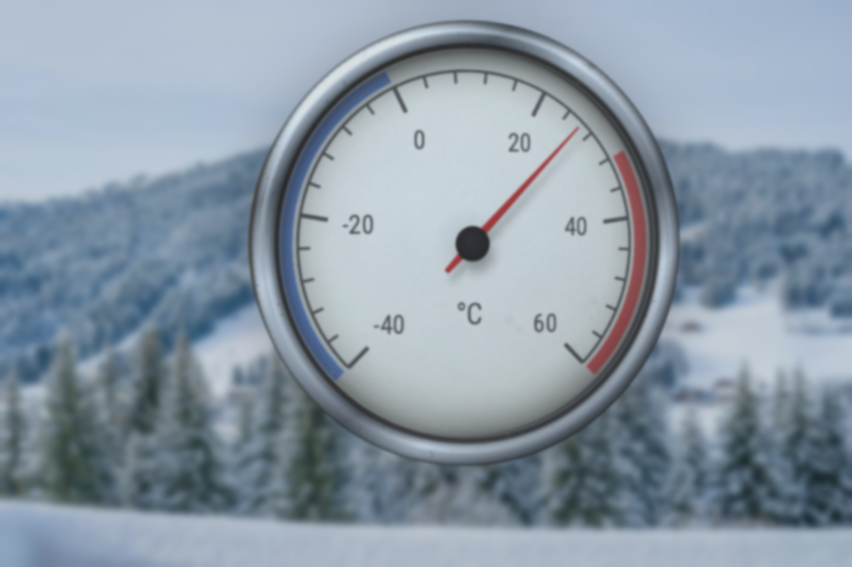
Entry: 26,°C
